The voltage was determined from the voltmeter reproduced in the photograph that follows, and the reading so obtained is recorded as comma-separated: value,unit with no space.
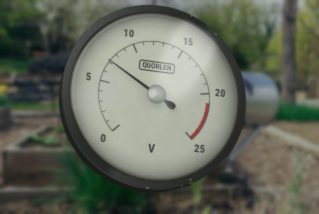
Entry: 7,V
